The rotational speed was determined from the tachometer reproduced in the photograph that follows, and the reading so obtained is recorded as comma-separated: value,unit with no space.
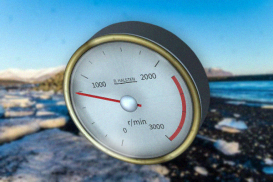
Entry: 800,rpm
